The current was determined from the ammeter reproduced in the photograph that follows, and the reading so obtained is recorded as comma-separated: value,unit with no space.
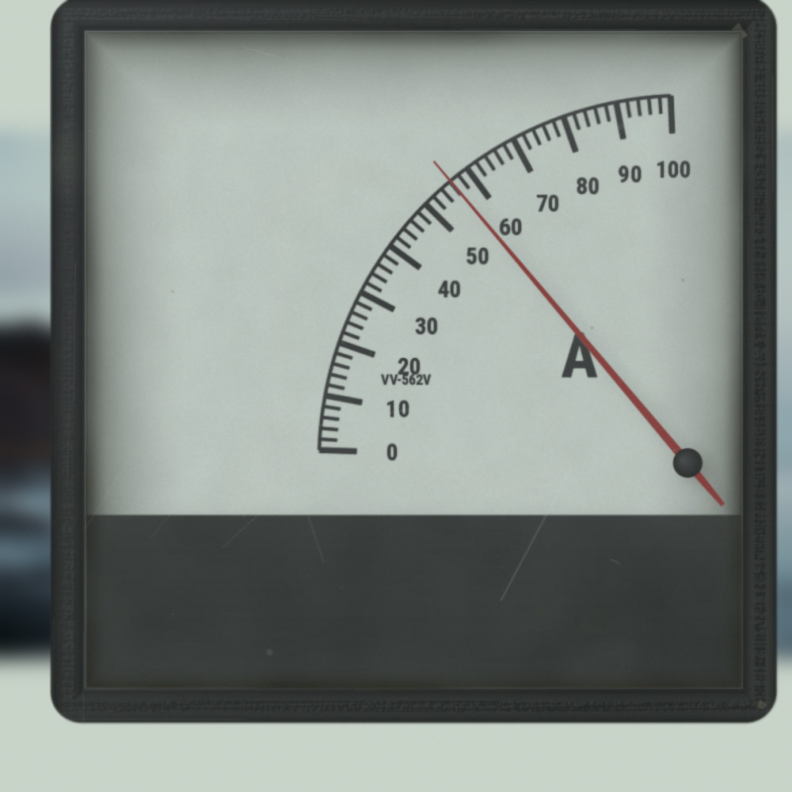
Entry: 56,A
